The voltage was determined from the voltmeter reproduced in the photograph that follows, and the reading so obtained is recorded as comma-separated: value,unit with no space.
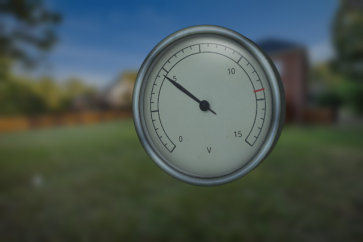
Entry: 4.75,V
